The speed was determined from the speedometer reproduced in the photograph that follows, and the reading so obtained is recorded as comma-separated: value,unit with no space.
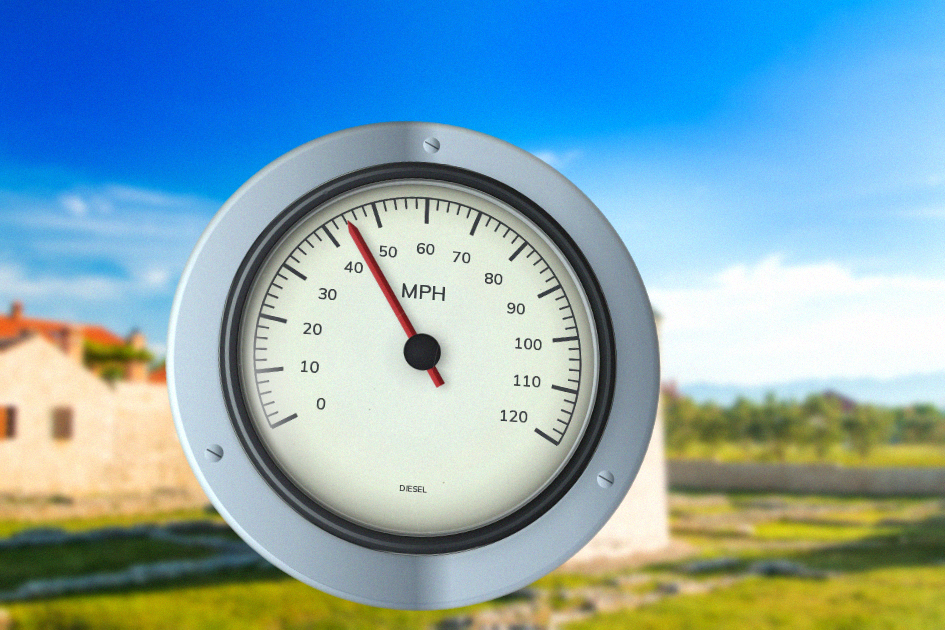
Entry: 44,mph
